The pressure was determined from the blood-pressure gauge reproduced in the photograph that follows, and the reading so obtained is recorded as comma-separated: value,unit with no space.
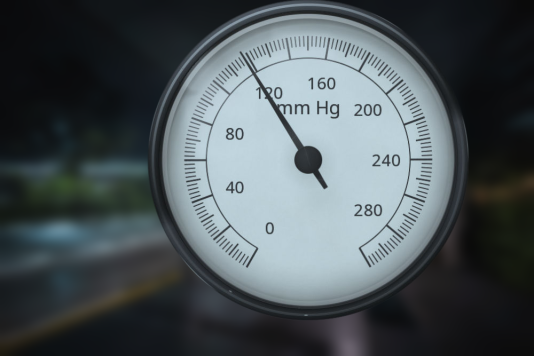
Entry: 118,mmHg
